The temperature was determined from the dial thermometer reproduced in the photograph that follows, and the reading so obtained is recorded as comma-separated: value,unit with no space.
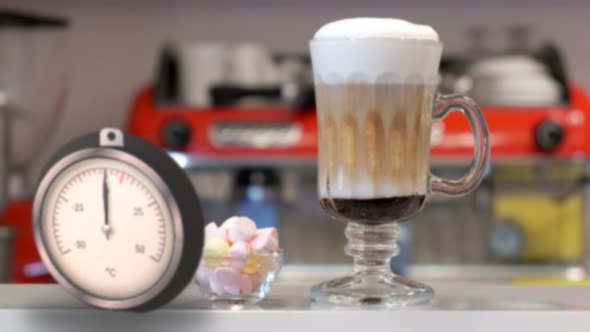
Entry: 0,°C
